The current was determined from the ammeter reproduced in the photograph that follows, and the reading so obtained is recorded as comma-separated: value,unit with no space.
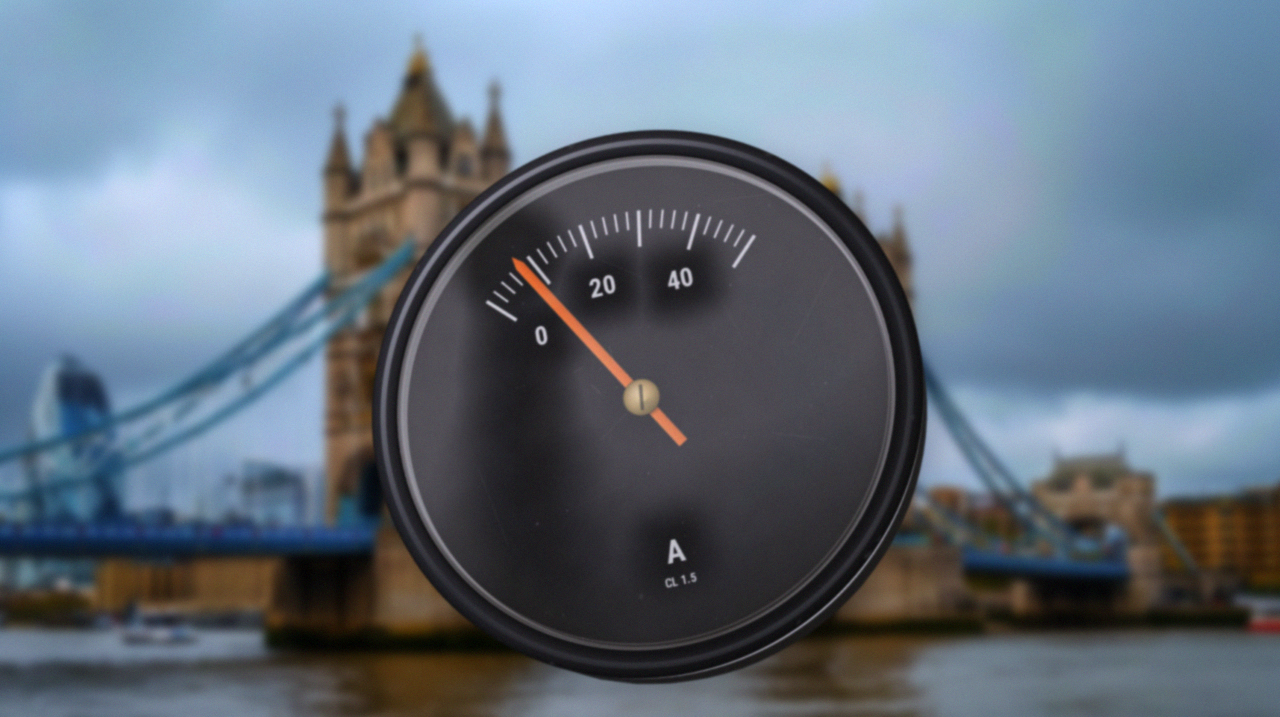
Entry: 8,A
